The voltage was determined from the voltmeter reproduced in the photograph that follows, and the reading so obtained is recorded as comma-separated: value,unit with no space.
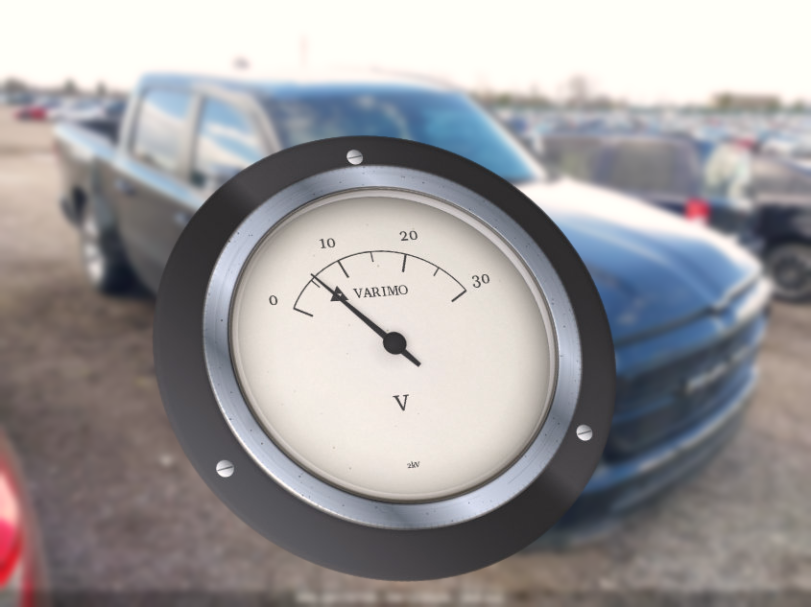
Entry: 5,V
